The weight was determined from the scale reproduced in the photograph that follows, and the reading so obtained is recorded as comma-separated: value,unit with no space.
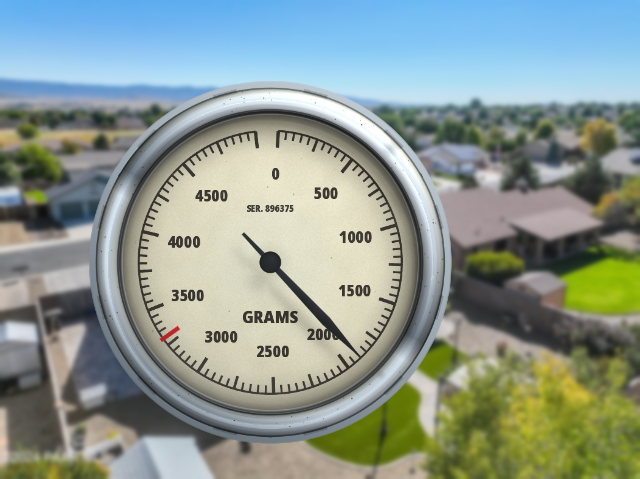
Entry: 1900,g
